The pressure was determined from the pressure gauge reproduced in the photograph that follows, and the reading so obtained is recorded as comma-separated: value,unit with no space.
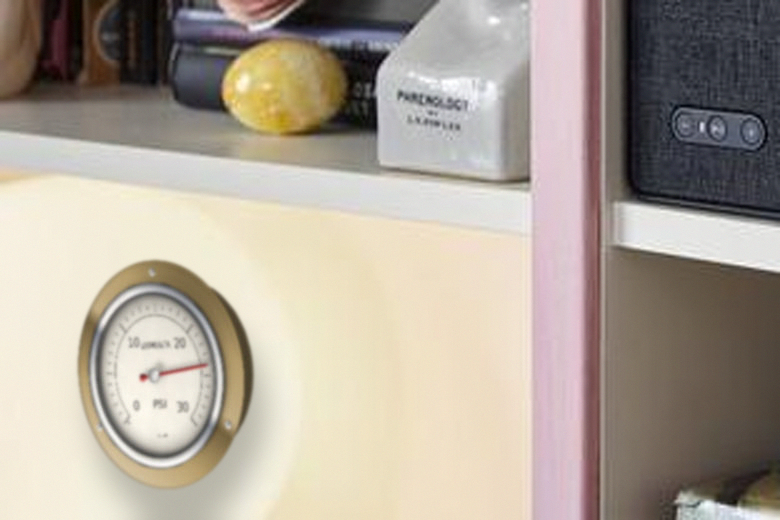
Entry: 24,psi
